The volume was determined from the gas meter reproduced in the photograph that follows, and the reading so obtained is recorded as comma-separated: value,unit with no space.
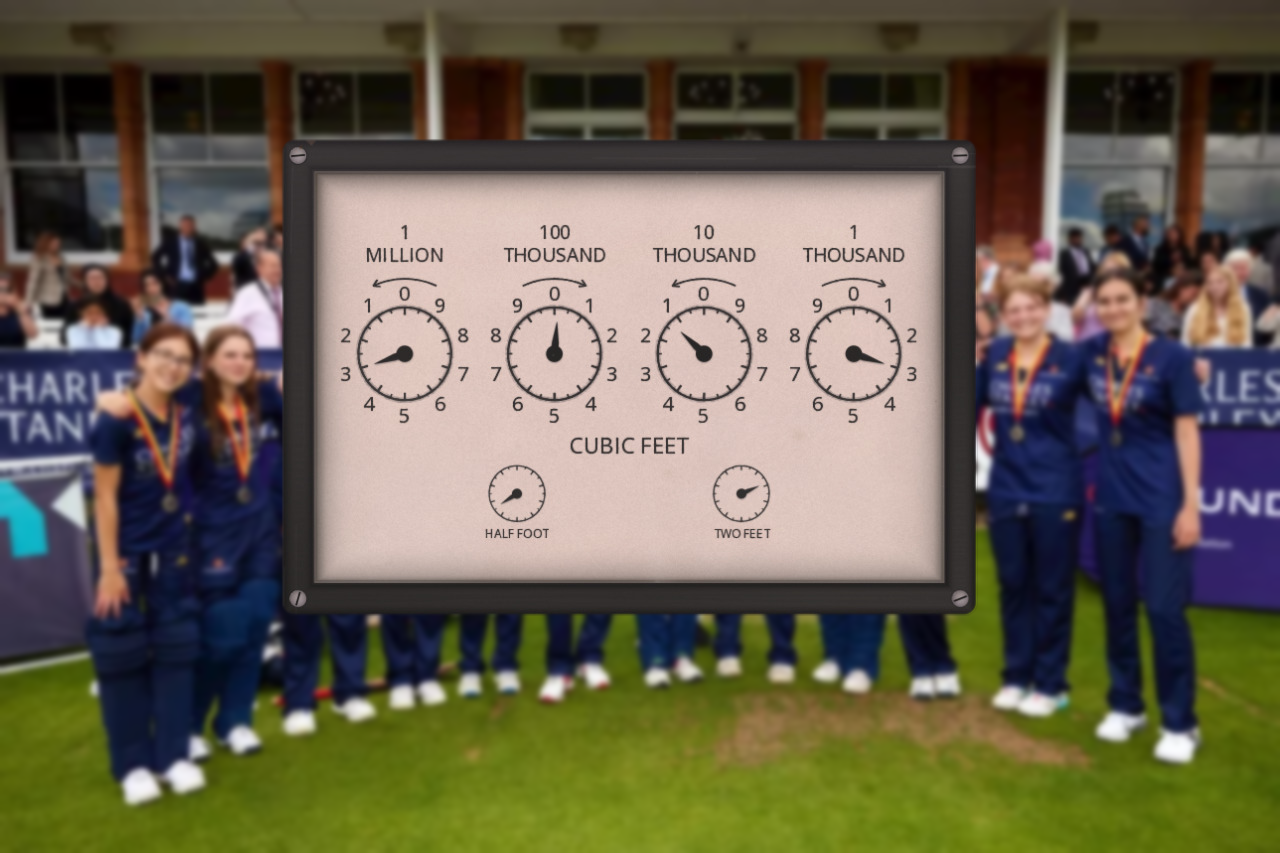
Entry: 301300,ft³
